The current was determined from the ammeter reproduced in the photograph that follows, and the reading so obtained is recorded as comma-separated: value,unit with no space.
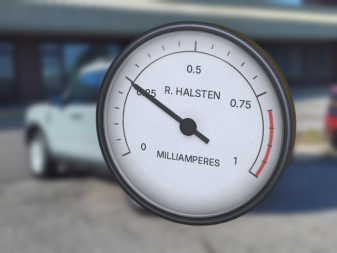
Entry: 0.25,mA
